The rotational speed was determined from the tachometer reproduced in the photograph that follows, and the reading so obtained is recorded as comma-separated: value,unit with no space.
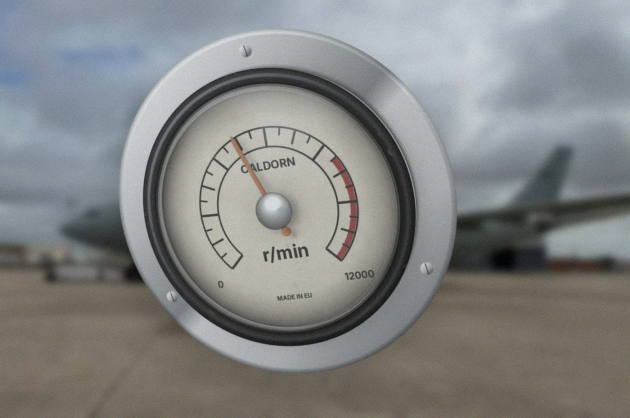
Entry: 5000,rpm
